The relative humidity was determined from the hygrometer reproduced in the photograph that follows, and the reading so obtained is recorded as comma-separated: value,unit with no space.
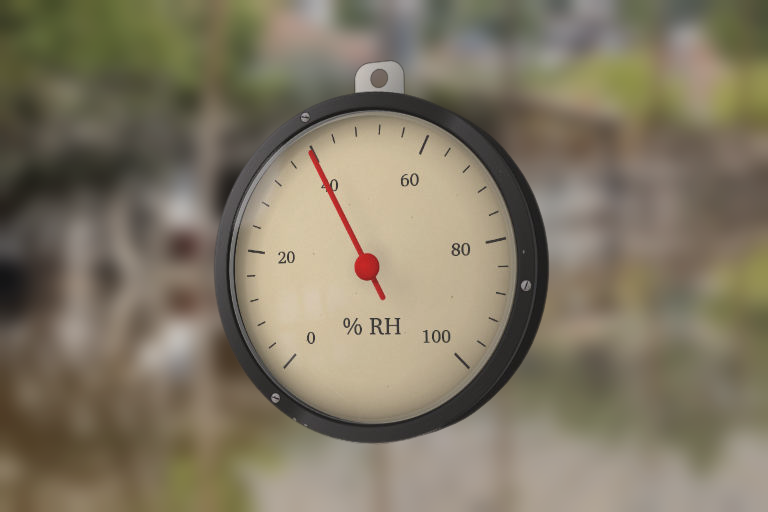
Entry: 40,%
